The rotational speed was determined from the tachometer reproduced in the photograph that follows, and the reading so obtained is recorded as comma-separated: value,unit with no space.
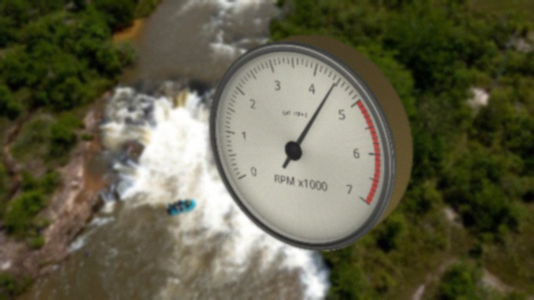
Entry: 4500,rpm
